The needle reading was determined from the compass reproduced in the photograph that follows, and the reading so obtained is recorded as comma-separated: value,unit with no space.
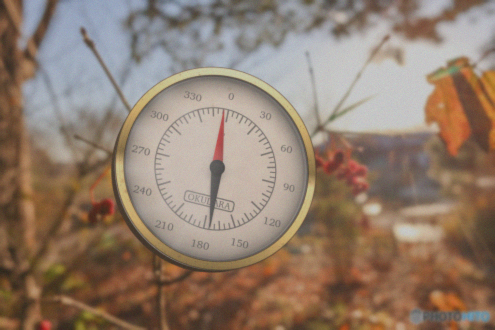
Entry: 355,°
